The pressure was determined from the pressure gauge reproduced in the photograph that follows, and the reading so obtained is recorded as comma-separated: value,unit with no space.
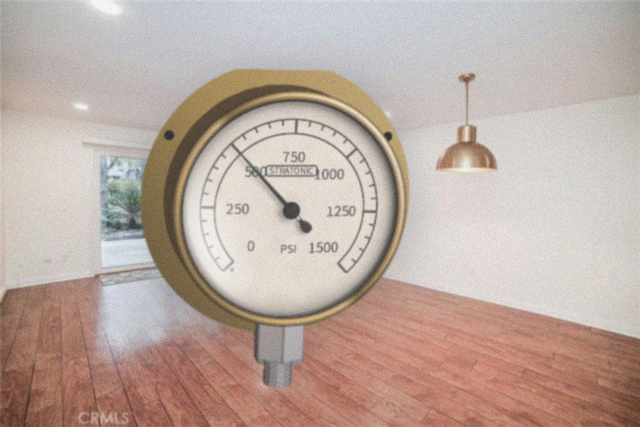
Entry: 500,psi
